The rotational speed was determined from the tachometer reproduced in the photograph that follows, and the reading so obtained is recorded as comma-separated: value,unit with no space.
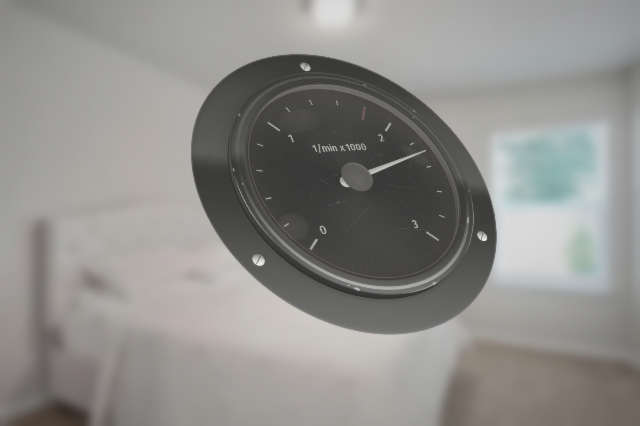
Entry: 2300,rpm
